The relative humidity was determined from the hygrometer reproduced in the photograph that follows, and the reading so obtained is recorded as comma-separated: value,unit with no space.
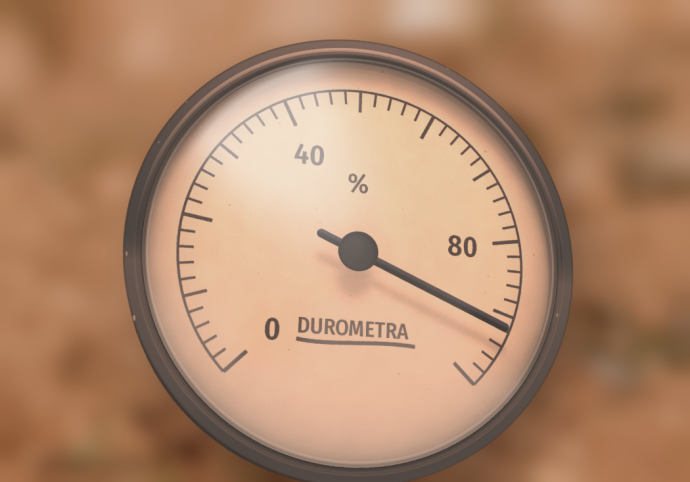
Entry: 92,%
